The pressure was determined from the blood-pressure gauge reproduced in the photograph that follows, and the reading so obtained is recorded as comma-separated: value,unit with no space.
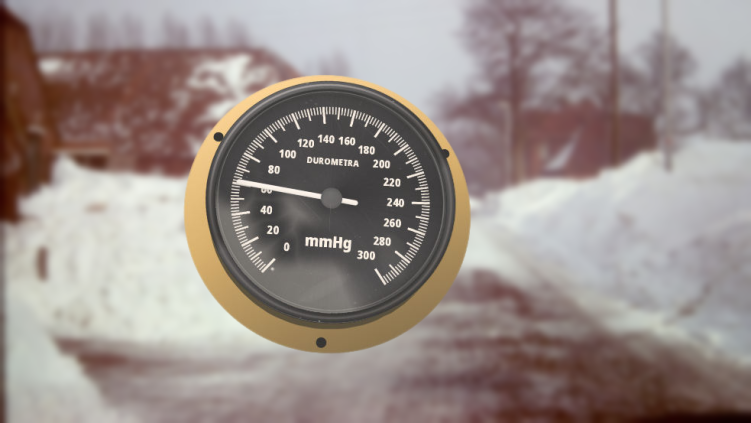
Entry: 60,mmHg
